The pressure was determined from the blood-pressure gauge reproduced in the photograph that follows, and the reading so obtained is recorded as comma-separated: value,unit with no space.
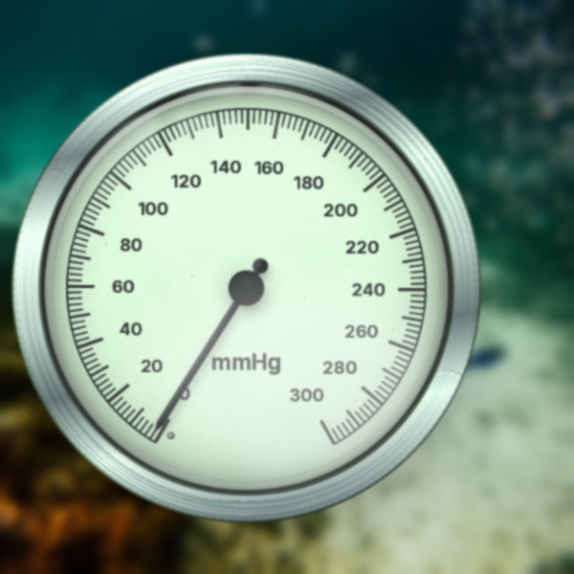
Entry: 2,mmHg
